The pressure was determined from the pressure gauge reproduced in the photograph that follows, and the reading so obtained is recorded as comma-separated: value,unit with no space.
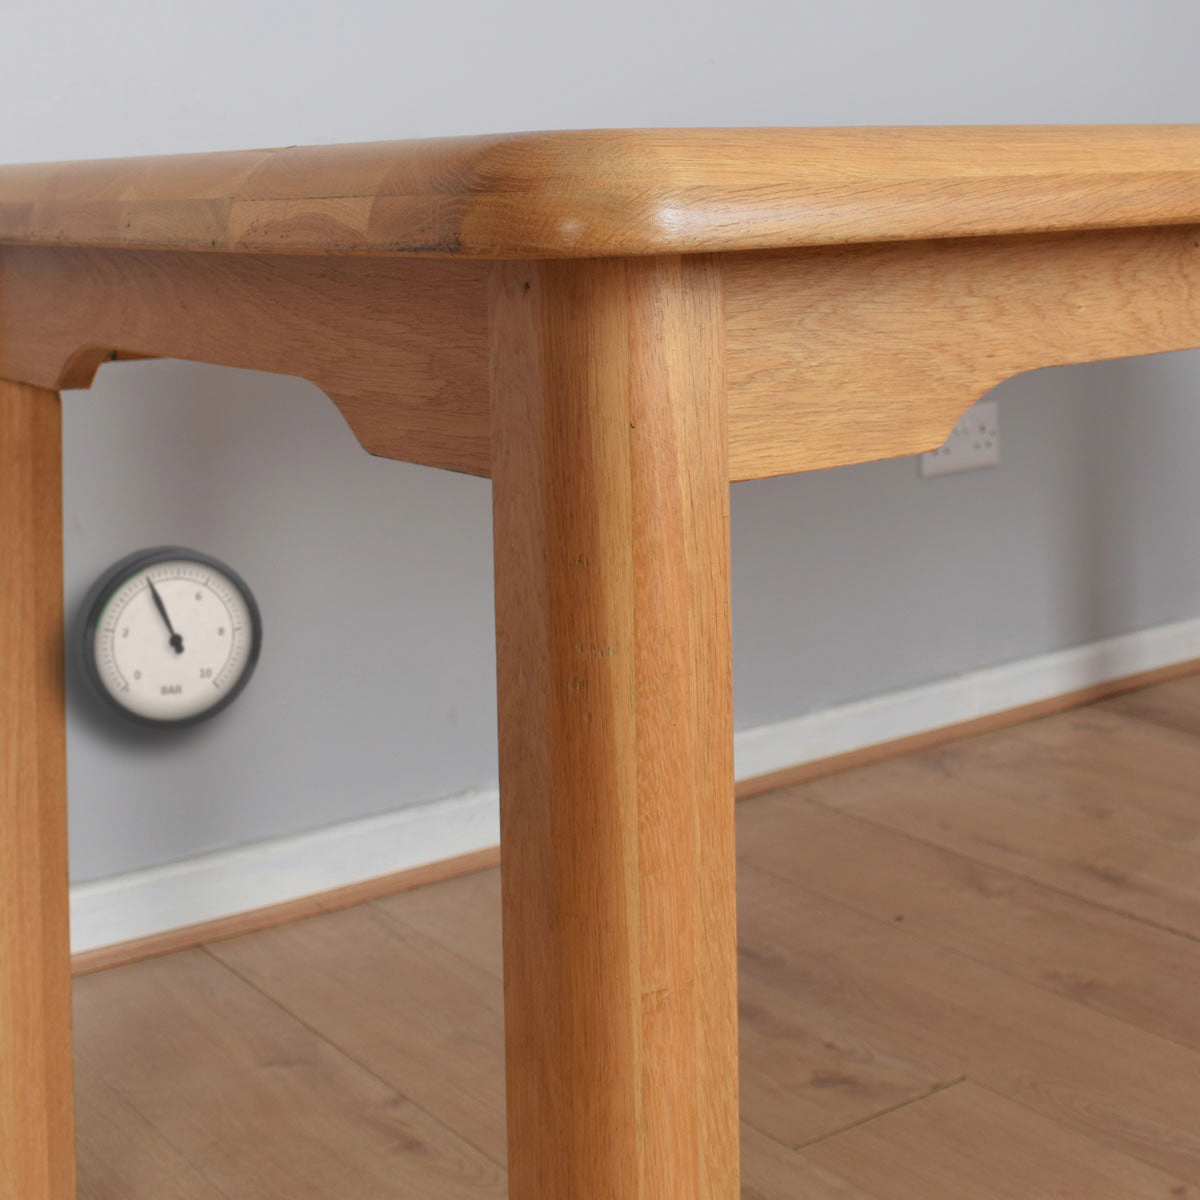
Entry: 4,bar
